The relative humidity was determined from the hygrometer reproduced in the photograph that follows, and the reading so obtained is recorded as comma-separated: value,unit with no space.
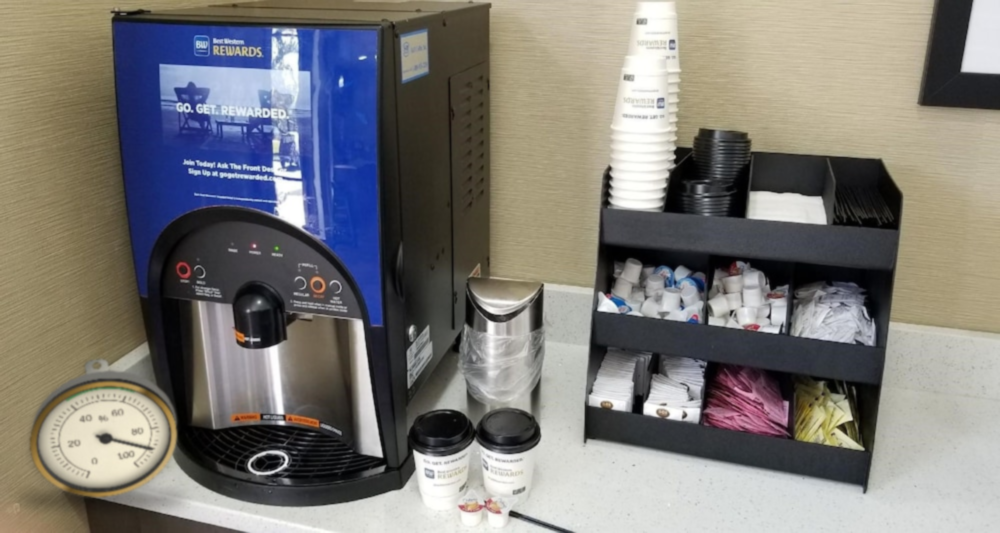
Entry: 90,%
